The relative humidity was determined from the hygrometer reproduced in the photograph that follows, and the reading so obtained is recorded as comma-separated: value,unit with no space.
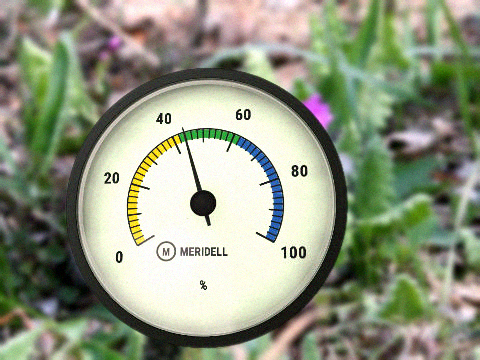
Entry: 44,%
